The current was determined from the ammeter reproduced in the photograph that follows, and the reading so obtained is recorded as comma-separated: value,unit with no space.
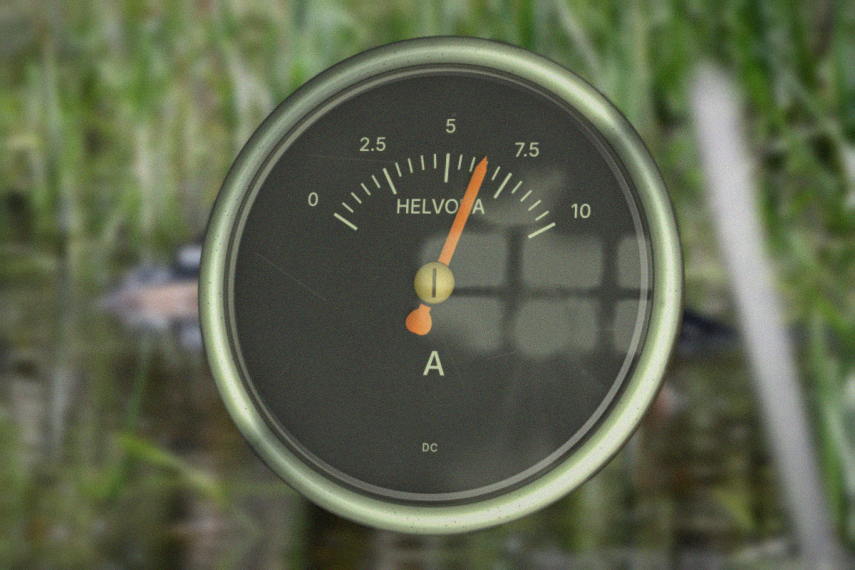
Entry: 6.5,A
